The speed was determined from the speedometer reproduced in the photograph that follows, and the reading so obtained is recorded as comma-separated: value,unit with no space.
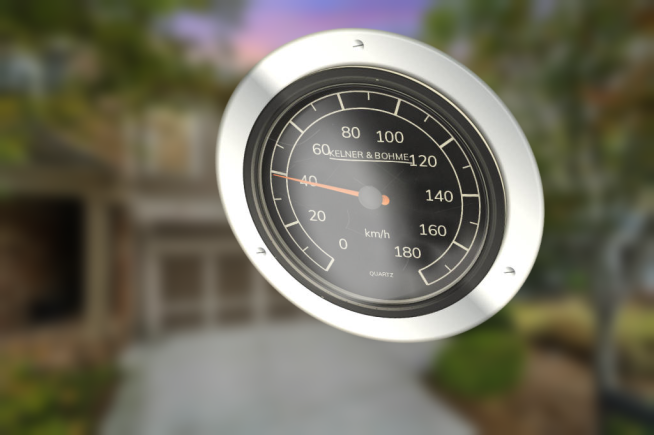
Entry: 40,km/h
